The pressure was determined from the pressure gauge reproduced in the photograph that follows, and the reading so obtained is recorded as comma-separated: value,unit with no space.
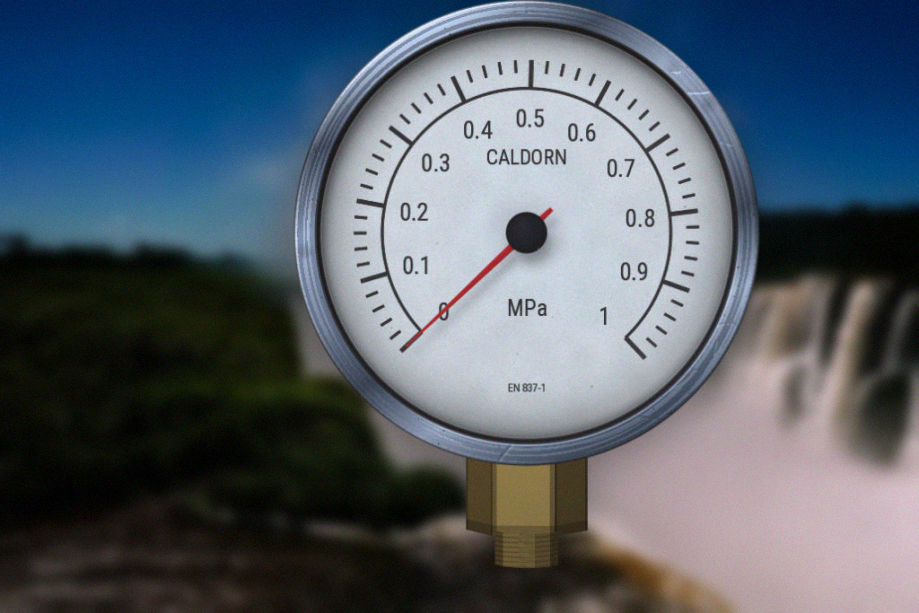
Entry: 0,MPa
